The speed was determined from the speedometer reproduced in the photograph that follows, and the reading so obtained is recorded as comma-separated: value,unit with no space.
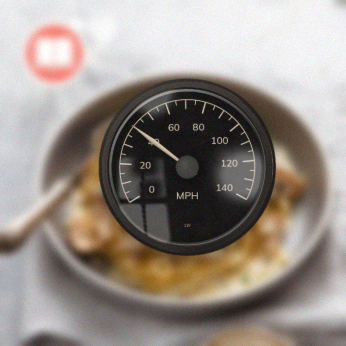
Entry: 40,mph
